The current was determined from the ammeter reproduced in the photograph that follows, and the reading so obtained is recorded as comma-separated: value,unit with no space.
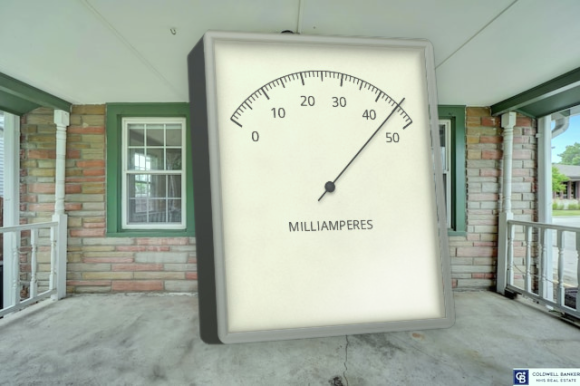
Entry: 45,mA
